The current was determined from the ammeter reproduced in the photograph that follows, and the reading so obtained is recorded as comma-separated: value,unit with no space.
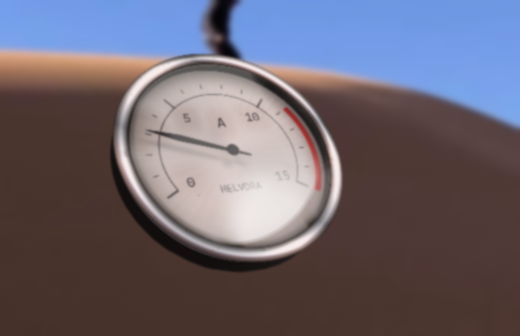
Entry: 3,A
